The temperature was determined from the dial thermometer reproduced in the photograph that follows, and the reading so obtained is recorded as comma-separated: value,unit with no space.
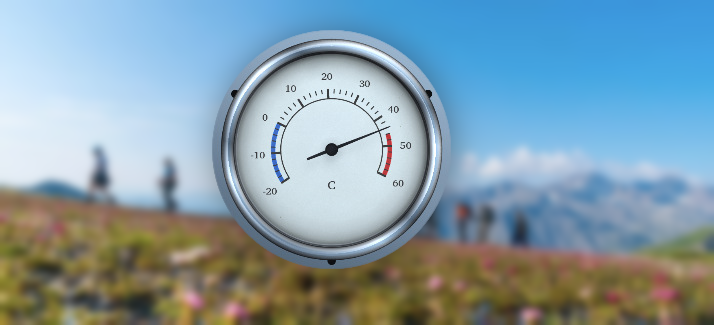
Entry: 44,°C
